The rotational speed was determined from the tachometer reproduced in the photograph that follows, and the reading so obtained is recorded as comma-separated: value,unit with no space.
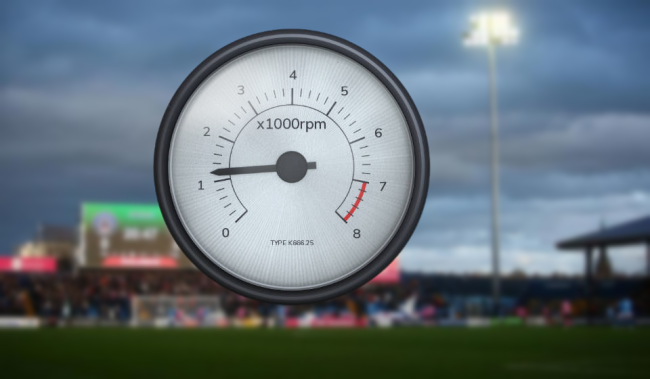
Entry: 1200,rpm
